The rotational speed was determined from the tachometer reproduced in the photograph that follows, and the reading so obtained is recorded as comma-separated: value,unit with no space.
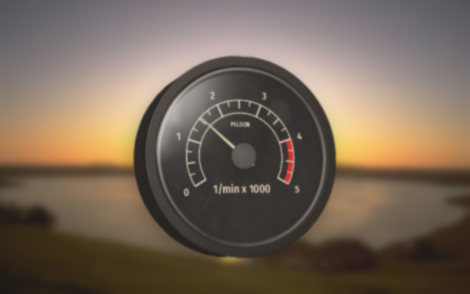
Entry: 1500,rpm
